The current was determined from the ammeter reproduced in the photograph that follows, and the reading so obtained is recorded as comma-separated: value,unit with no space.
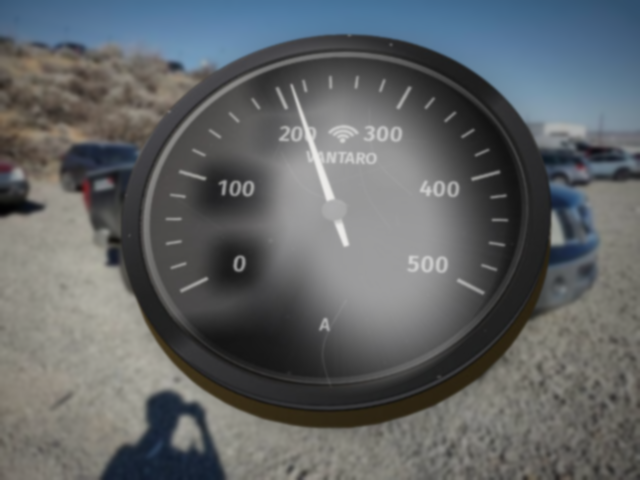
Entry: 210,A
